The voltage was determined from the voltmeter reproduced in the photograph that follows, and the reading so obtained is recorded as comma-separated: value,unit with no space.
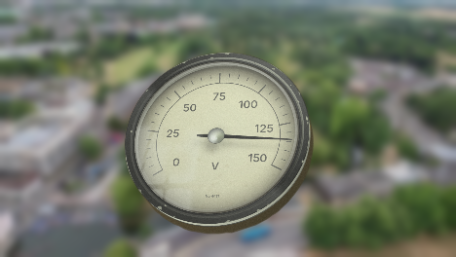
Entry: 135,V
